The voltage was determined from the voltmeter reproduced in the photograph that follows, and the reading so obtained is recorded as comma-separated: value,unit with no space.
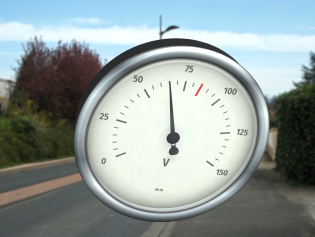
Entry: 65,V
